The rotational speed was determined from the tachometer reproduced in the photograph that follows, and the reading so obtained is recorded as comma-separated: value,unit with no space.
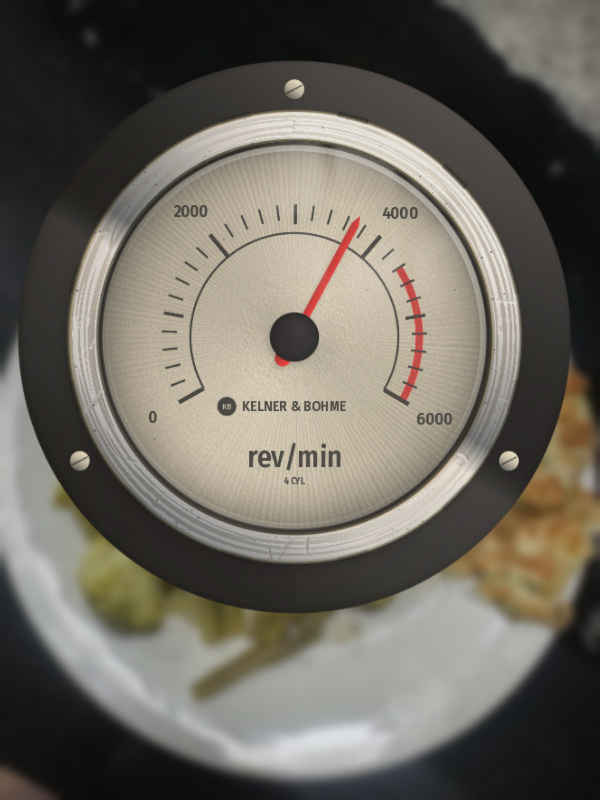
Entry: 3700,rpm
